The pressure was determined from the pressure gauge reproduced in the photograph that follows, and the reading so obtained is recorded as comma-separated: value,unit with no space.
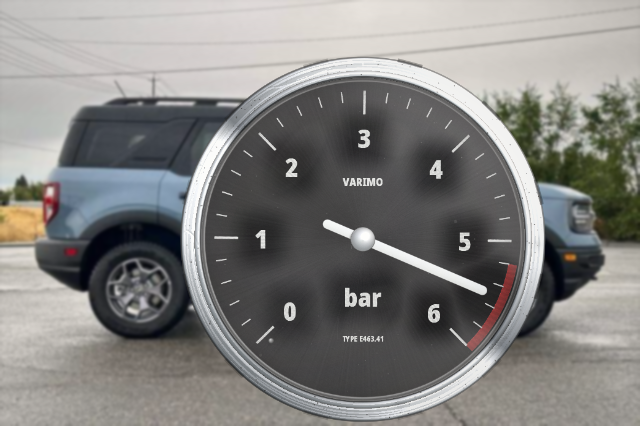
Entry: 5.5,bar
